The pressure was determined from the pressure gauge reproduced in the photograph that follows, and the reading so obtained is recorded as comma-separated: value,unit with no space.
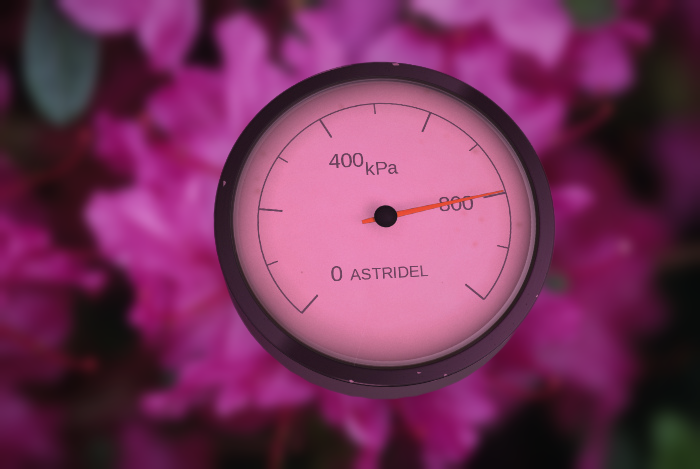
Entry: 800,kPa
